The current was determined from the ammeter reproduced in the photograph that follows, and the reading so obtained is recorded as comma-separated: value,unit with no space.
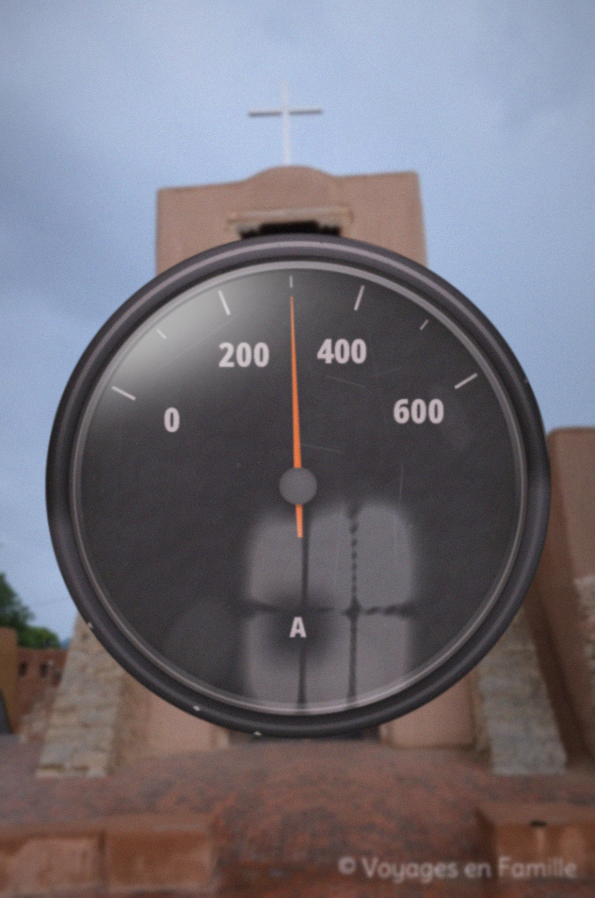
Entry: 300,A
